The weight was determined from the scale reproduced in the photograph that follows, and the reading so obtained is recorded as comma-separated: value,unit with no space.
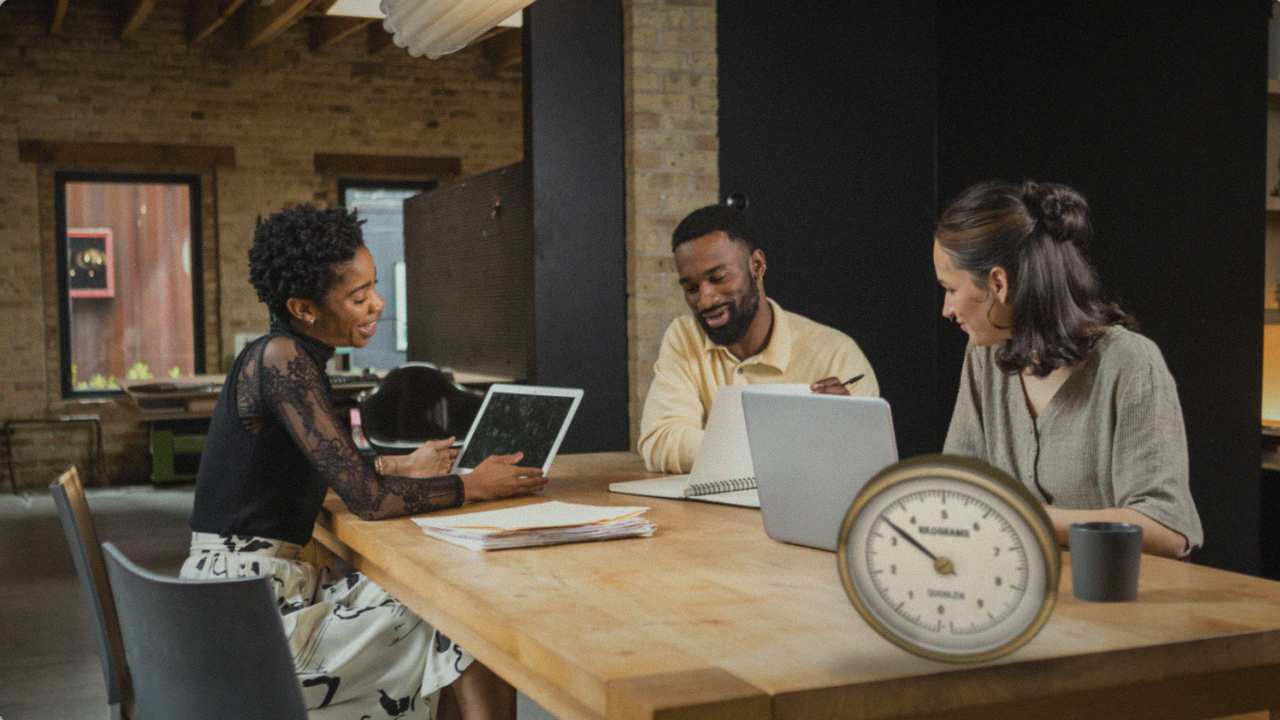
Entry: 3.5,kg
